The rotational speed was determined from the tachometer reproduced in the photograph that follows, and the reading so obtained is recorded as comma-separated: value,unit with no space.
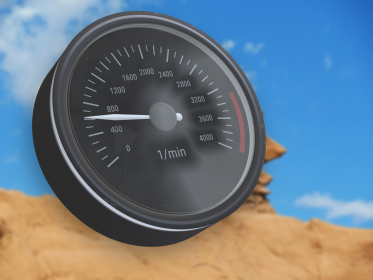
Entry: 600,rpm
